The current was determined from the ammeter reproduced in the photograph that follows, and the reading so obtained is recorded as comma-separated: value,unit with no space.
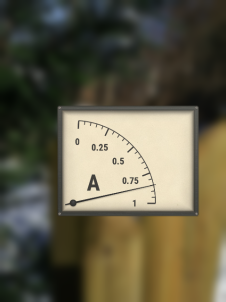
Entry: 0.85,A
